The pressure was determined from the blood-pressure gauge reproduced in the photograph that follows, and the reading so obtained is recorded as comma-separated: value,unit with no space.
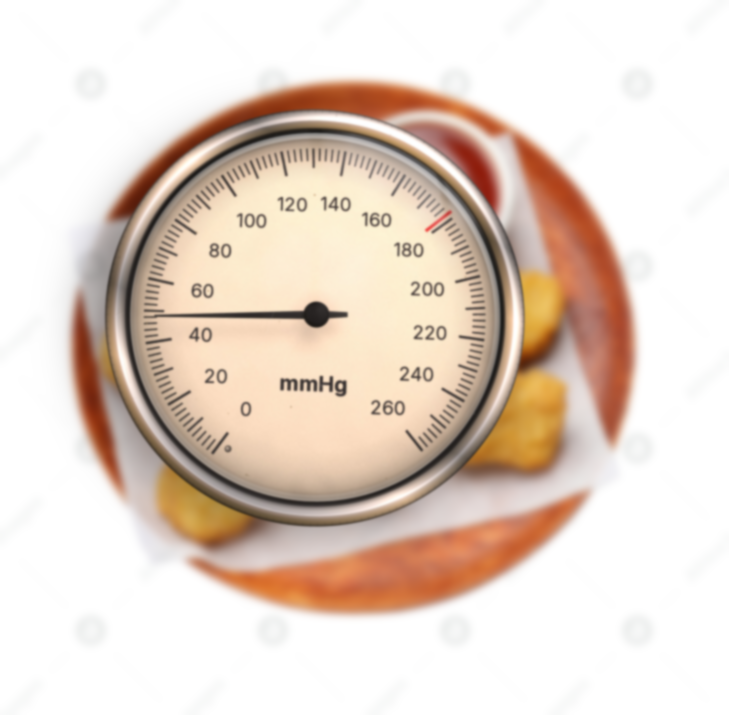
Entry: 48,mmHg
